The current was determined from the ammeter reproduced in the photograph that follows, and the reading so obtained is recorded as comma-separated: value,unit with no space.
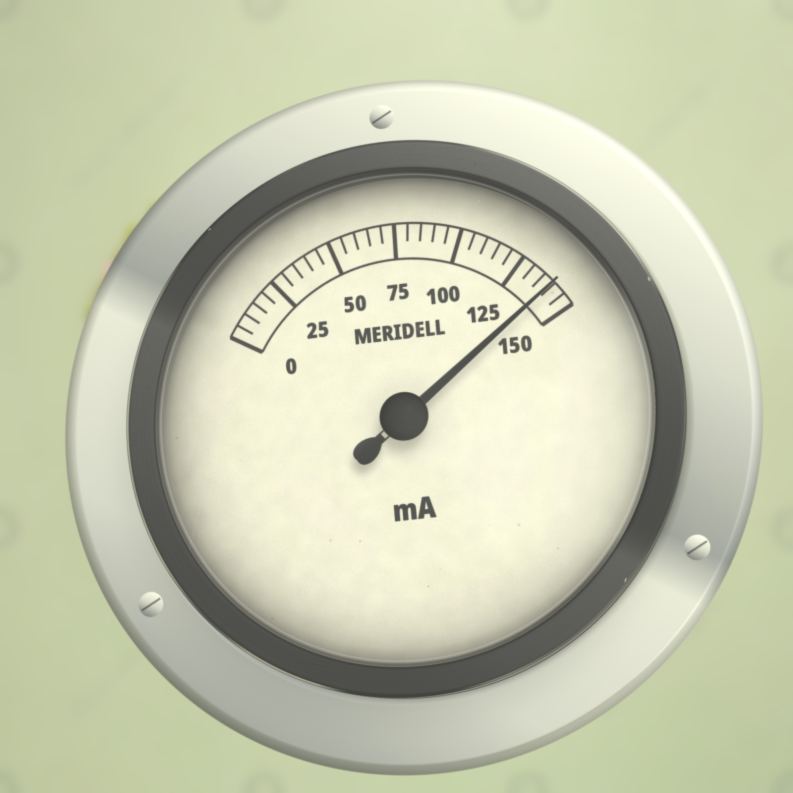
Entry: 140,mA
